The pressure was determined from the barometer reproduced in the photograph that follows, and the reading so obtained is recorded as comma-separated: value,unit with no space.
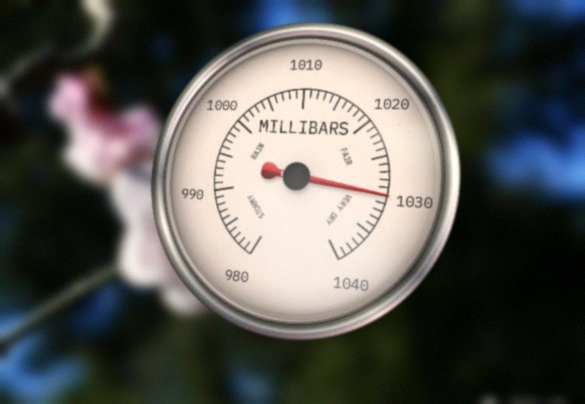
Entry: 1030,mbar
